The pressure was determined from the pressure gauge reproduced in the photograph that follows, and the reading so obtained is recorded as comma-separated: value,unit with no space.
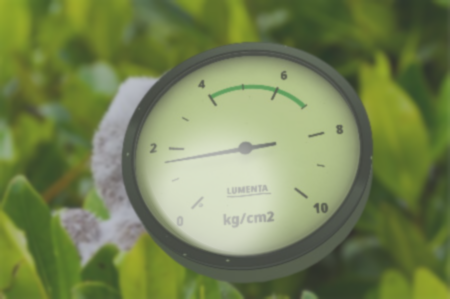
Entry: 1.5,kg/cm²
